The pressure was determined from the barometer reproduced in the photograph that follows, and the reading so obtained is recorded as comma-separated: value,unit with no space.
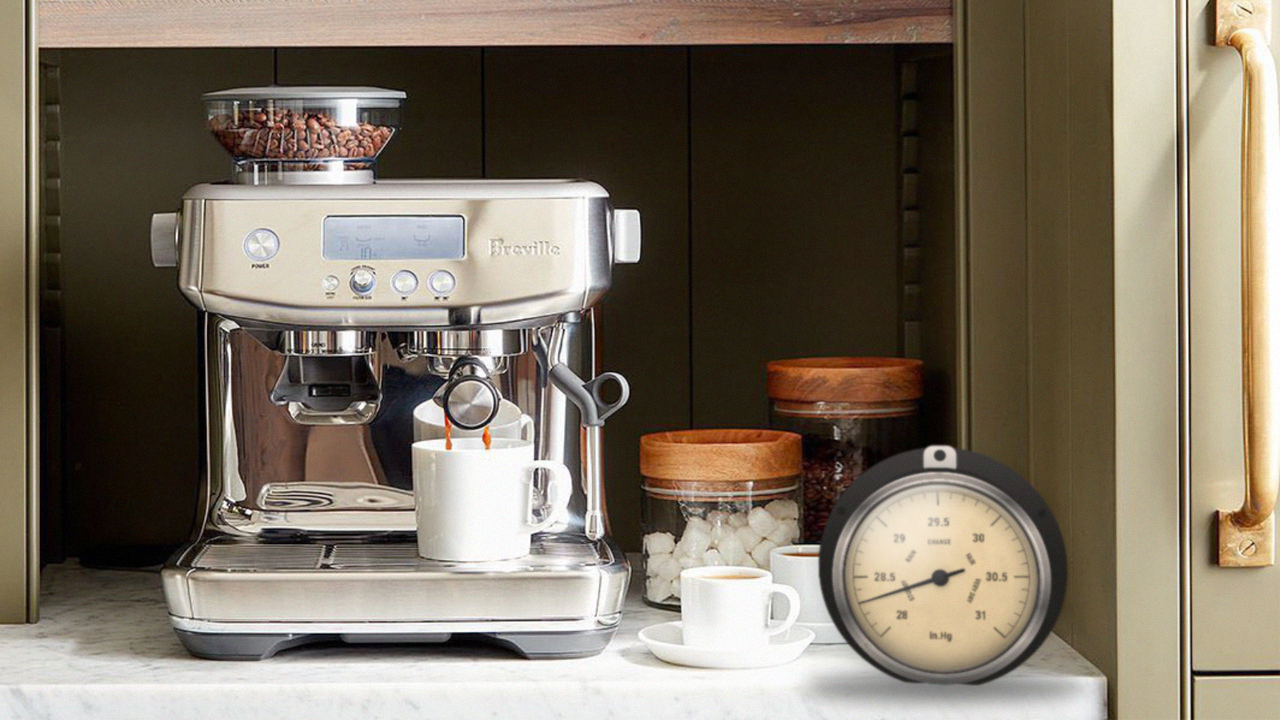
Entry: 28.3,inHg
